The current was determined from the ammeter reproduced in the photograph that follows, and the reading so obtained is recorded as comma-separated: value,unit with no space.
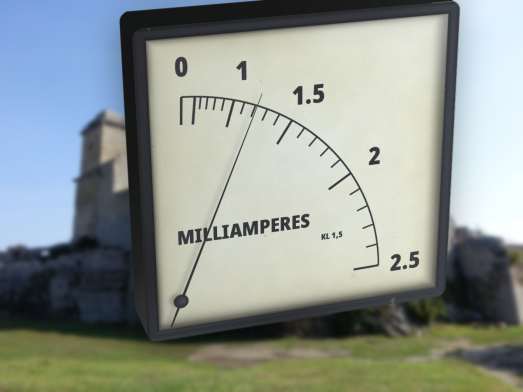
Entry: 1.2,mA
